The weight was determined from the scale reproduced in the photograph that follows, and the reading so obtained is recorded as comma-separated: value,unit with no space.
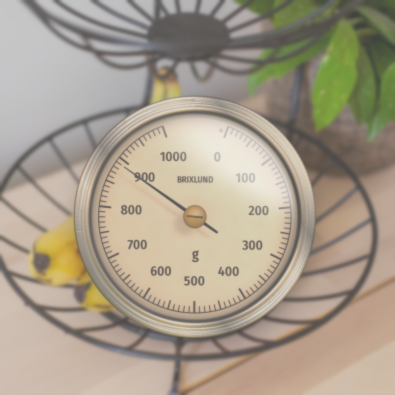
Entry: 890,g
